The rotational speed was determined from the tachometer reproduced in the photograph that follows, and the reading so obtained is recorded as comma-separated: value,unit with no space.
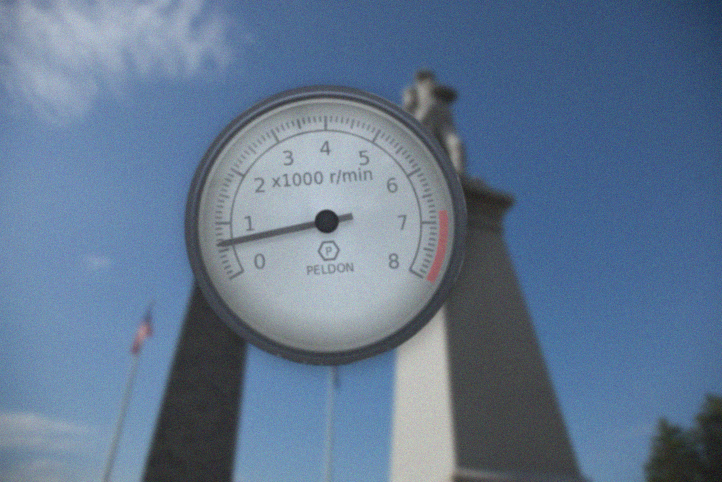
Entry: 600,rpm
